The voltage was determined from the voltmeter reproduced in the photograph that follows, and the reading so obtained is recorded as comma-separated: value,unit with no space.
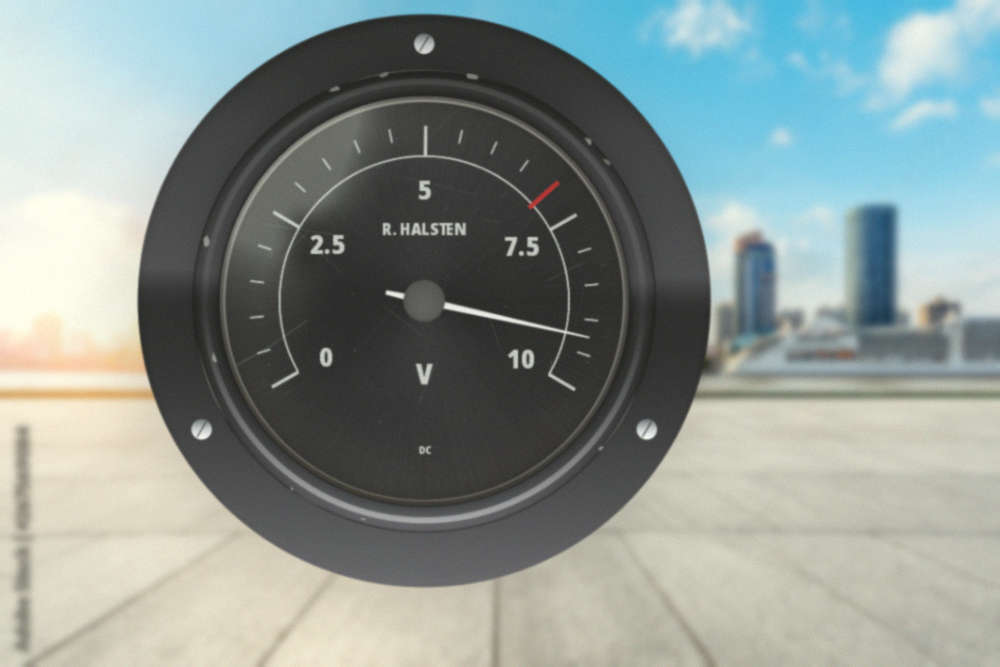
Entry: 9.25,V
